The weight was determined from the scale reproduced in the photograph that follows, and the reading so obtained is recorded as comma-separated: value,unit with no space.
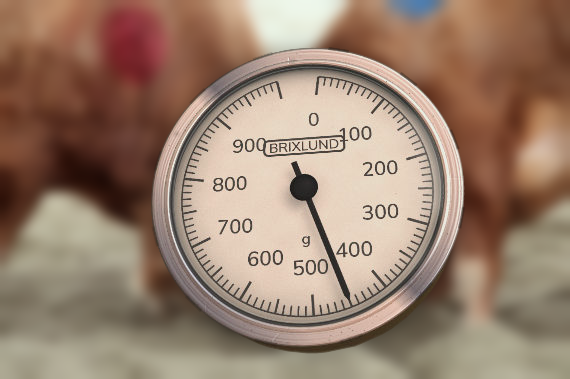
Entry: 450,g
